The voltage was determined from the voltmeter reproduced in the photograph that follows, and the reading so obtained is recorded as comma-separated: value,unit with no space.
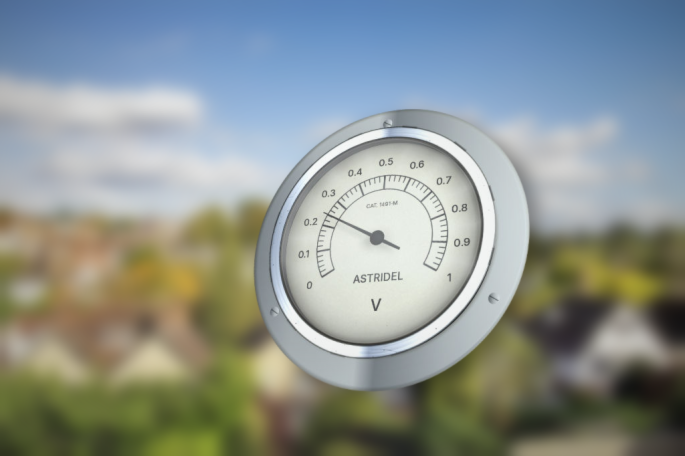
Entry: 0.24,V
